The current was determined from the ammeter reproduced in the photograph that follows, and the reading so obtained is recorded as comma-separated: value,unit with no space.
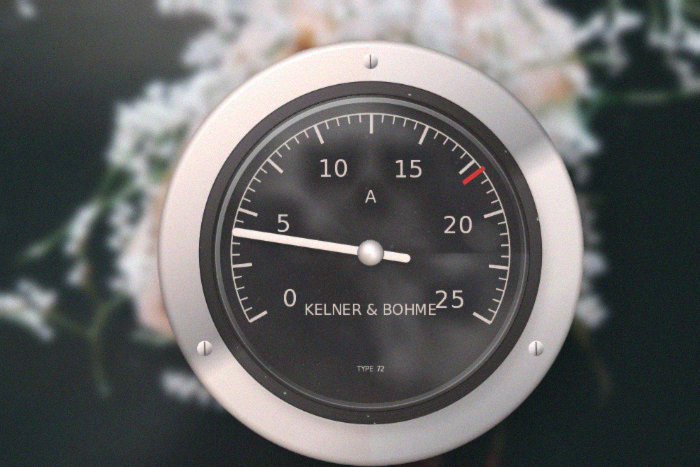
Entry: 4,A
